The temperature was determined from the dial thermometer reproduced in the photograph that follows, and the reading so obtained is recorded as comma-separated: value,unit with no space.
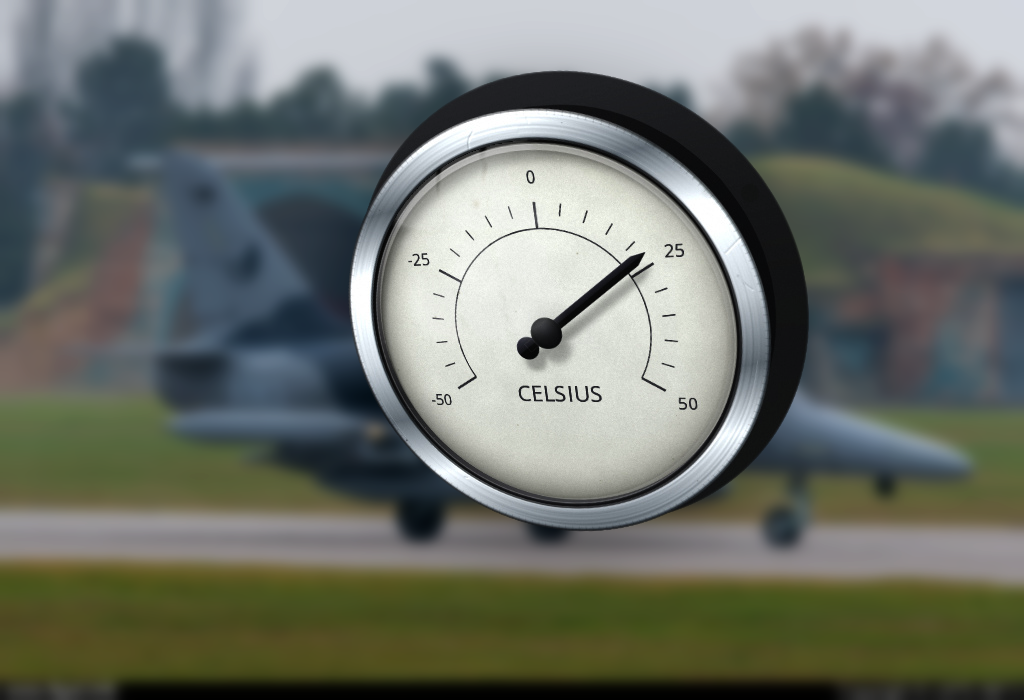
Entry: 22.5,°C
